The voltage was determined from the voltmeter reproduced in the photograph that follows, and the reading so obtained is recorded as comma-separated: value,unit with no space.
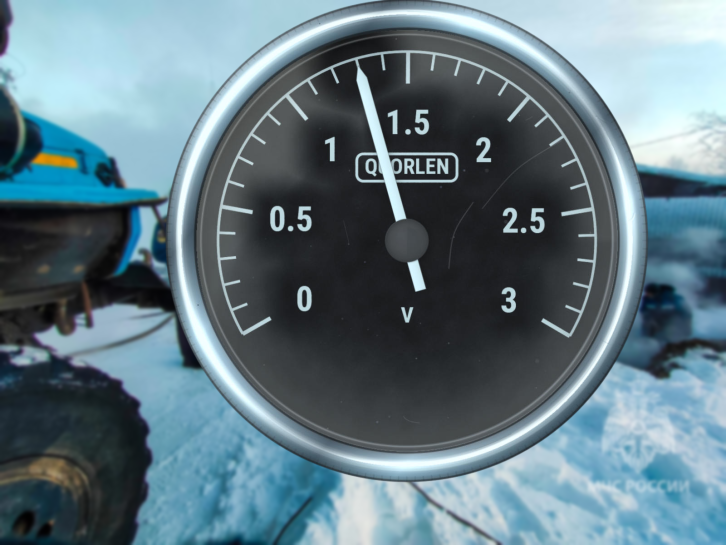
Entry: 1.3,V
